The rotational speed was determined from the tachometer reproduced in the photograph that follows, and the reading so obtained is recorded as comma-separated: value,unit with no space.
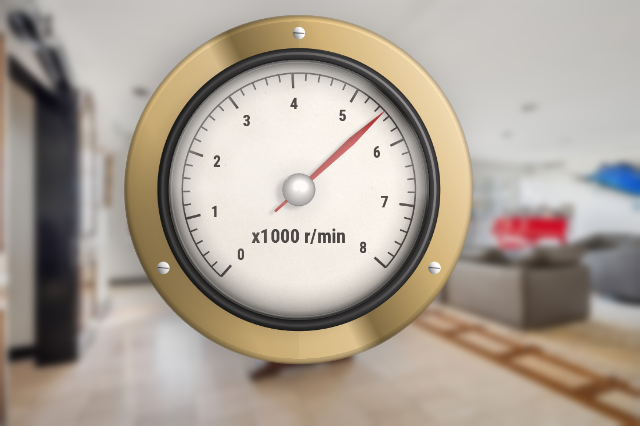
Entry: 5500,rpm
